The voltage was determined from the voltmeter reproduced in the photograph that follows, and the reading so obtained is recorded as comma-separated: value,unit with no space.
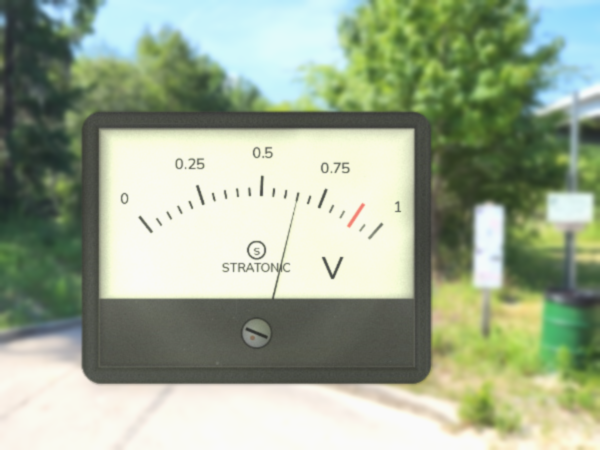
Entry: 0.65,V
